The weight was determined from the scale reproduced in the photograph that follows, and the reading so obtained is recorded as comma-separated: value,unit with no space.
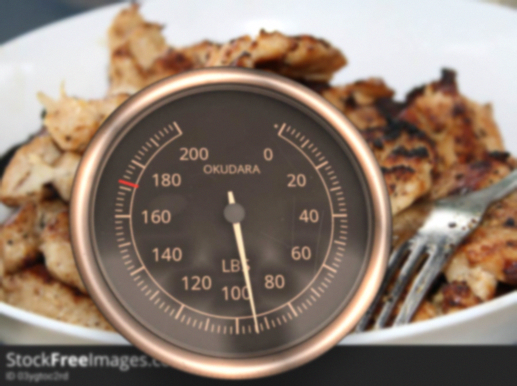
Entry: 94,lb
